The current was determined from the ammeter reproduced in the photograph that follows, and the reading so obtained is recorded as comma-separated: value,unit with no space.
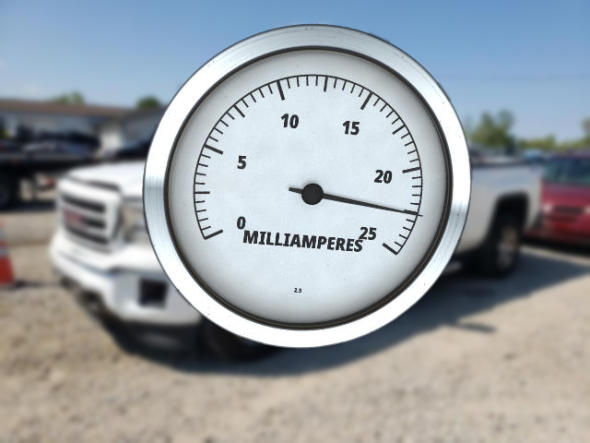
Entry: 22.5,mA
